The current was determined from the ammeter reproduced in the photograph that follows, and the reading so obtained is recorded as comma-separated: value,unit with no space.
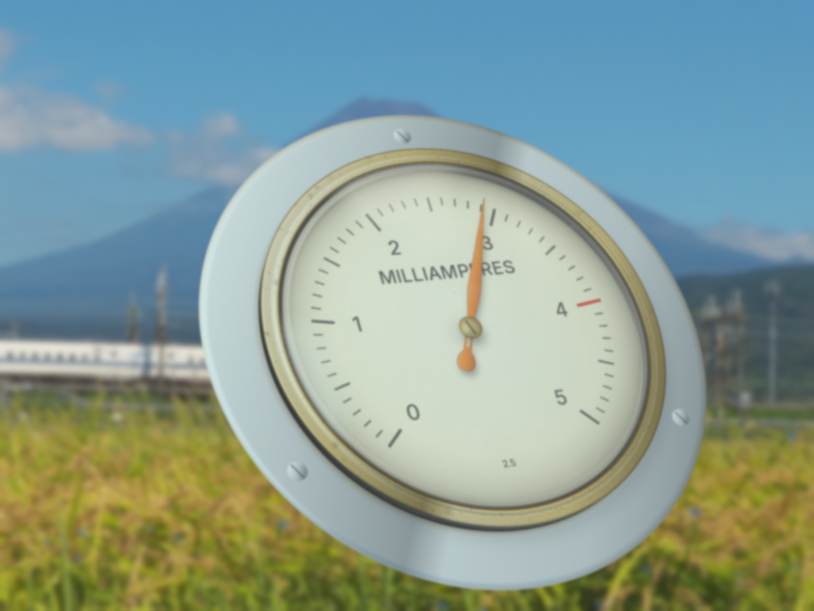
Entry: 2.9,mA
